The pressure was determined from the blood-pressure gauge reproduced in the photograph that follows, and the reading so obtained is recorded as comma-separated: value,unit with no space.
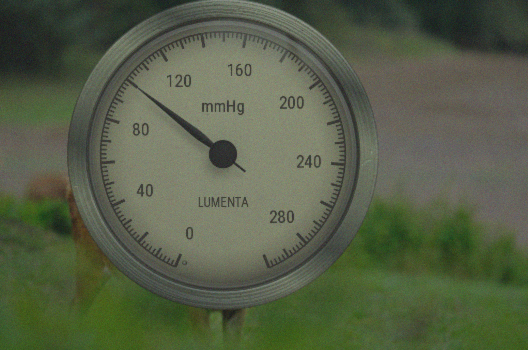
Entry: 100,mmHg
